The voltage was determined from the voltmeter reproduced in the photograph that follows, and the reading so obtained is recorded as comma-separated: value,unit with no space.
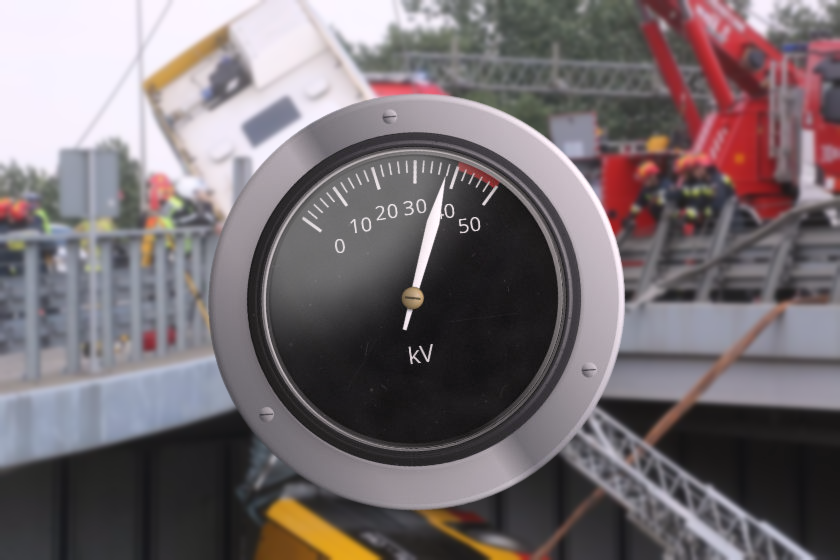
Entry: 38,kV
